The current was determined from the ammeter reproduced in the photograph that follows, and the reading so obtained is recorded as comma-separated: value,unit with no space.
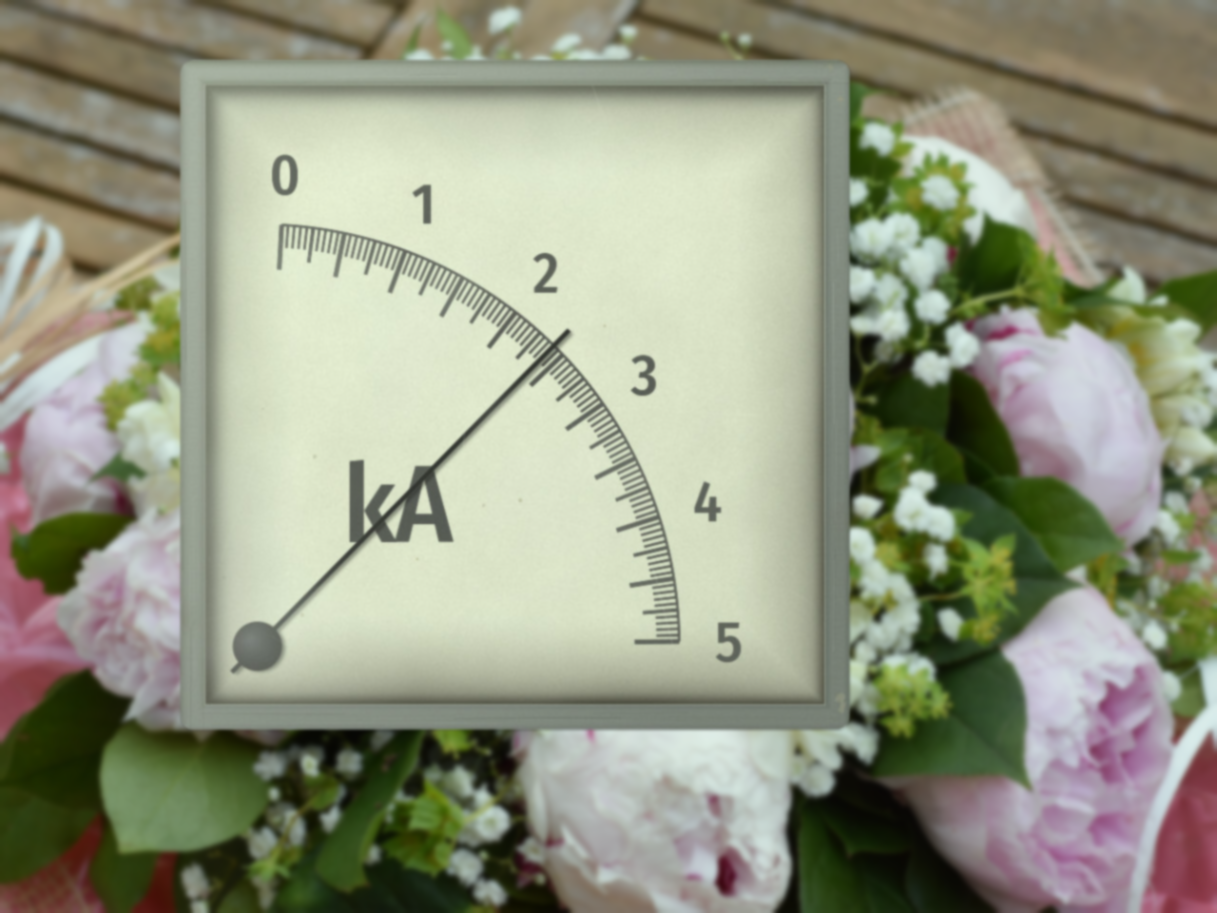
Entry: 2.4,kA
